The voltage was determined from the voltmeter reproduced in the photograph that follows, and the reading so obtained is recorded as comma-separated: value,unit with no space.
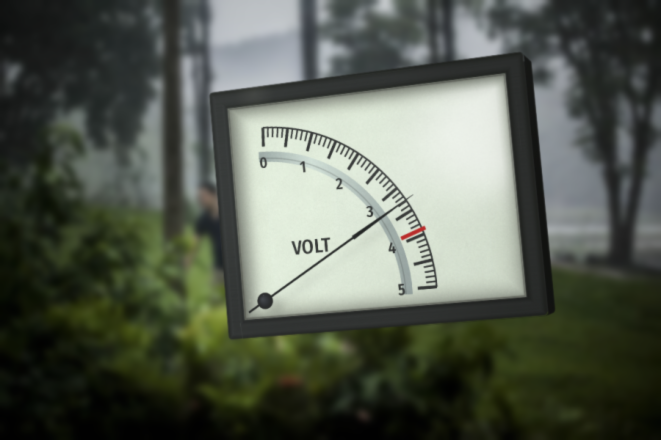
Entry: 3.3,V
